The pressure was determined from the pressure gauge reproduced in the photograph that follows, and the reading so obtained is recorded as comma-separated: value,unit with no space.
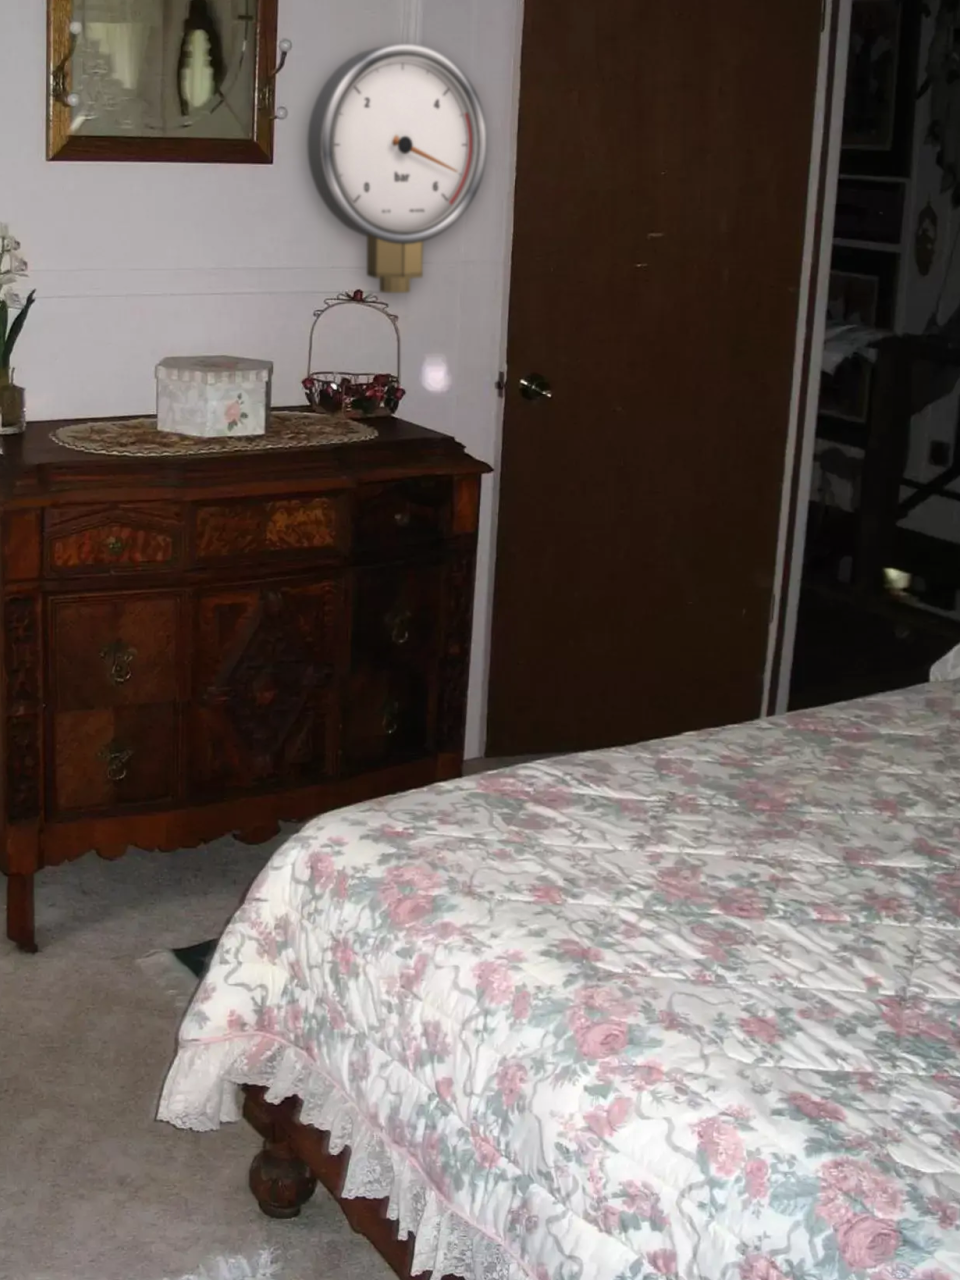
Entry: 5.5,bar
